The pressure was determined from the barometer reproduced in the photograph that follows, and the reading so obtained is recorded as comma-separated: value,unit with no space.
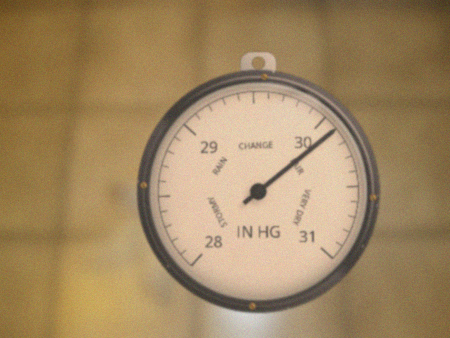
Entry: 30.1,inHg
